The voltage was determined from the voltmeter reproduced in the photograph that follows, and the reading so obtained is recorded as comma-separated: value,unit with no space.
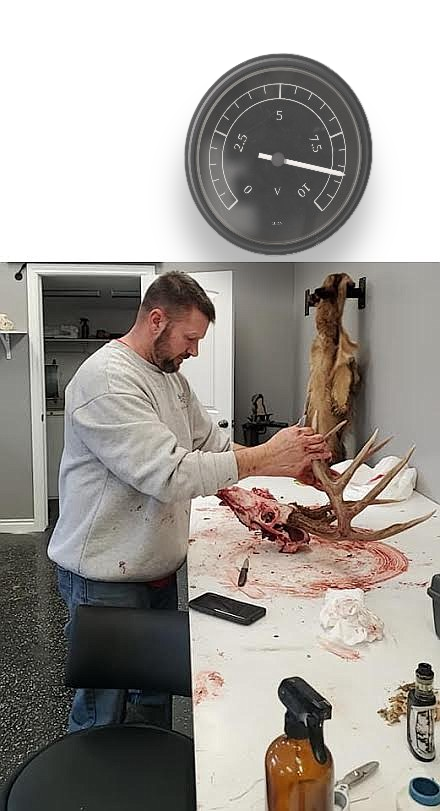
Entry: 8.75,V
